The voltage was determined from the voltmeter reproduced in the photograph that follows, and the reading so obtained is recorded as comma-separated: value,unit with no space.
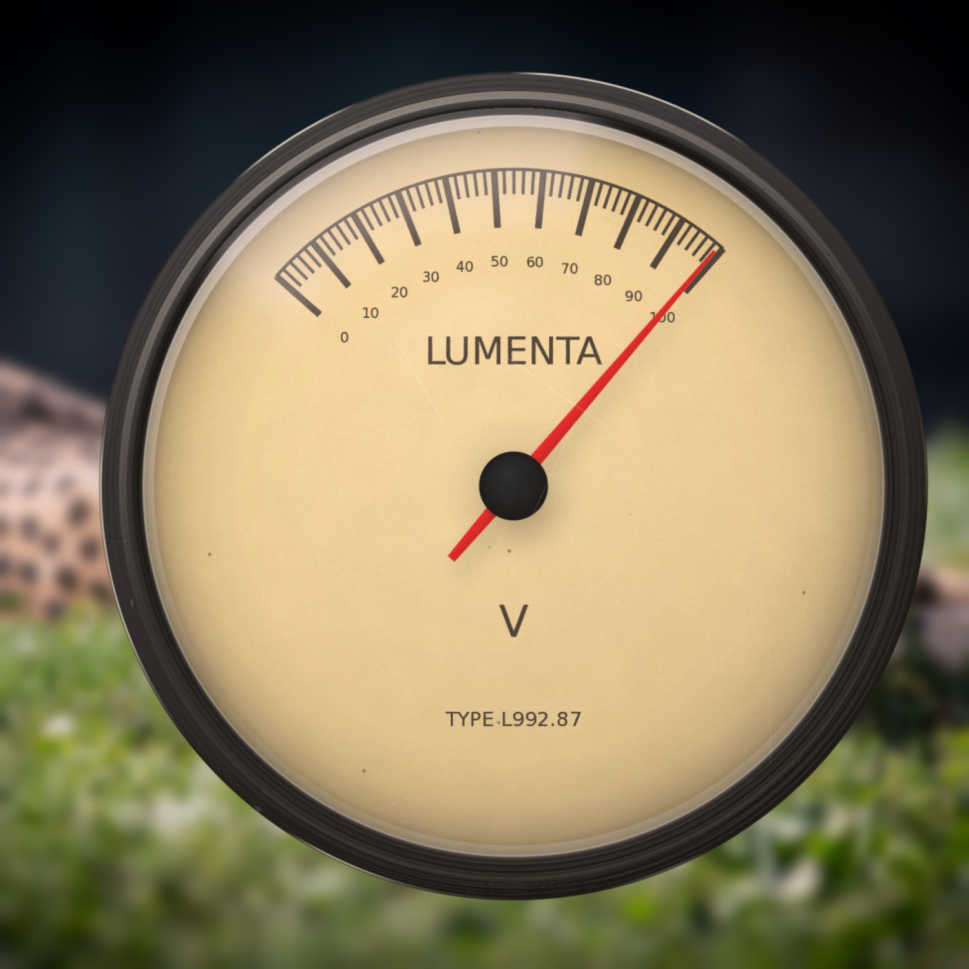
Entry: 99,V
